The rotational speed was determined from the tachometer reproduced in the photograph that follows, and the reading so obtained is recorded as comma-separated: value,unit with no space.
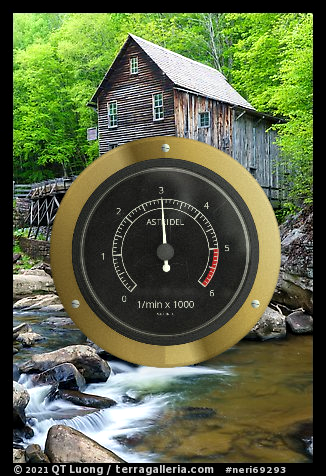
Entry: 3000,rpm
